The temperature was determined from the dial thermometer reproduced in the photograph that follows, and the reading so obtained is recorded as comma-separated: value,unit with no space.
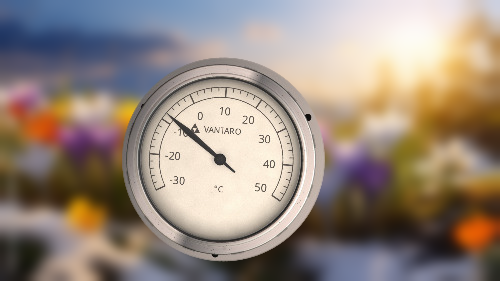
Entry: -8,°C
